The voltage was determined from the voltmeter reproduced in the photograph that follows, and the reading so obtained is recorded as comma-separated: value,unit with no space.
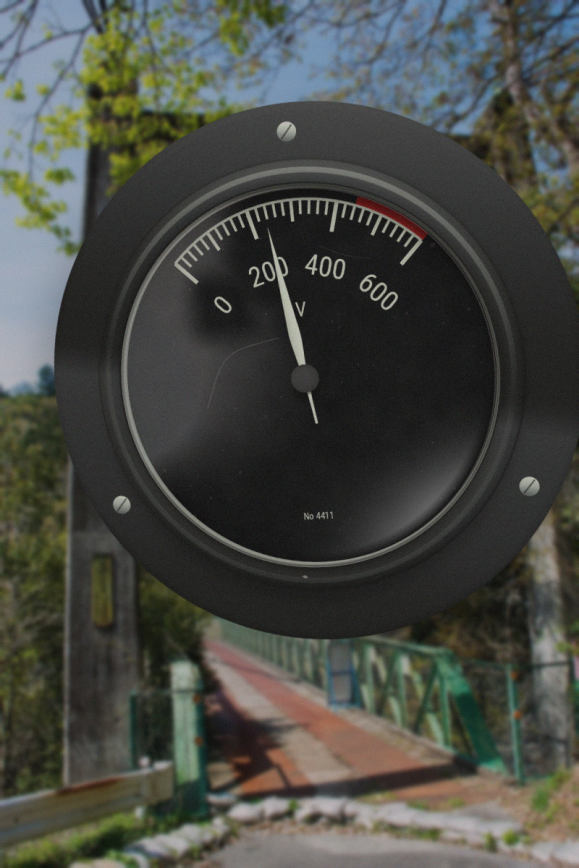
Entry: 240,V
